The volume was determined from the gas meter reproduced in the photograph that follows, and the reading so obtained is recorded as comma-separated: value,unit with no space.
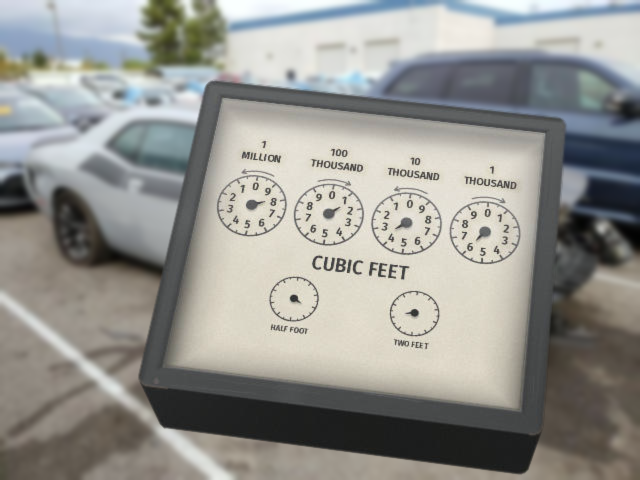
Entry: 813600,ft³
